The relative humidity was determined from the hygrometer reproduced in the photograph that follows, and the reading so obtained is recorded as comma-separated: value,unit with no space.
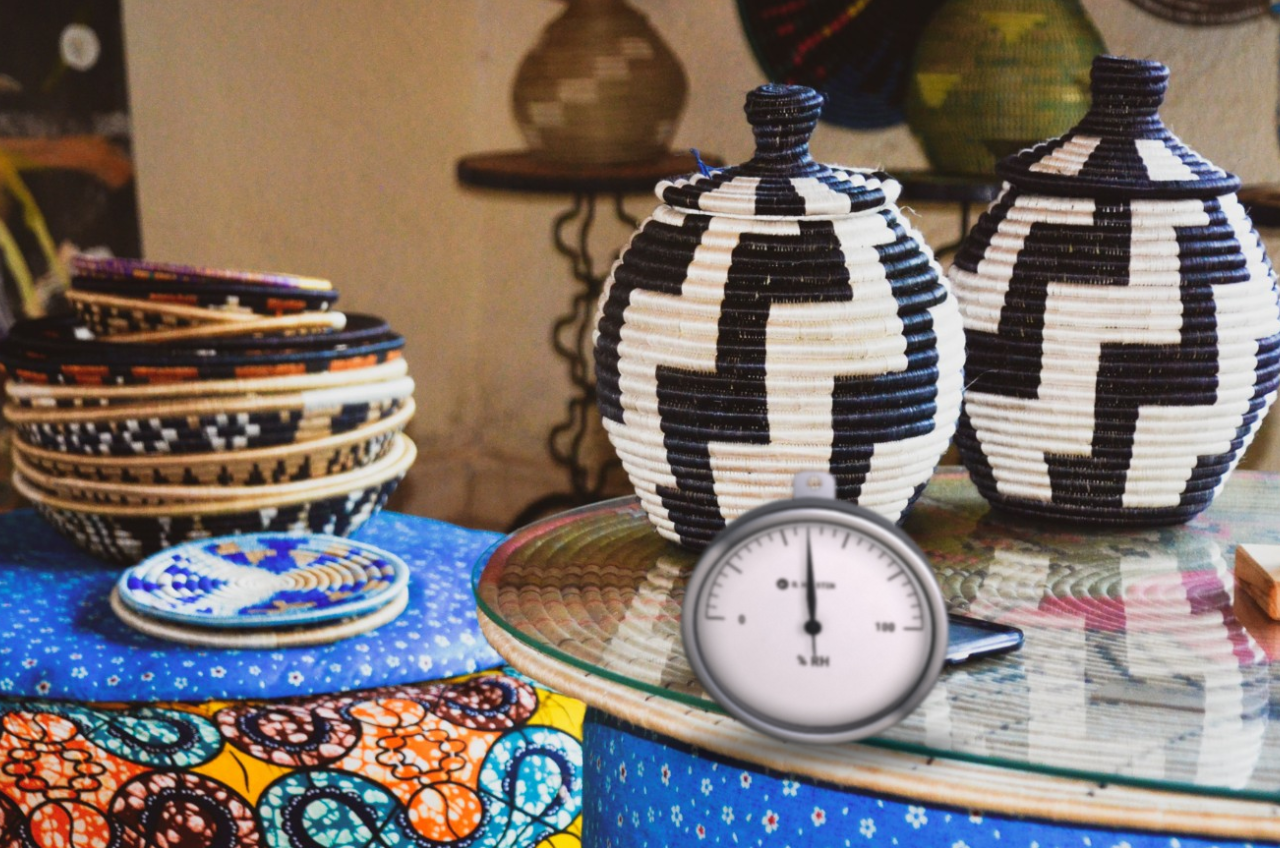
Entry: 48,%
